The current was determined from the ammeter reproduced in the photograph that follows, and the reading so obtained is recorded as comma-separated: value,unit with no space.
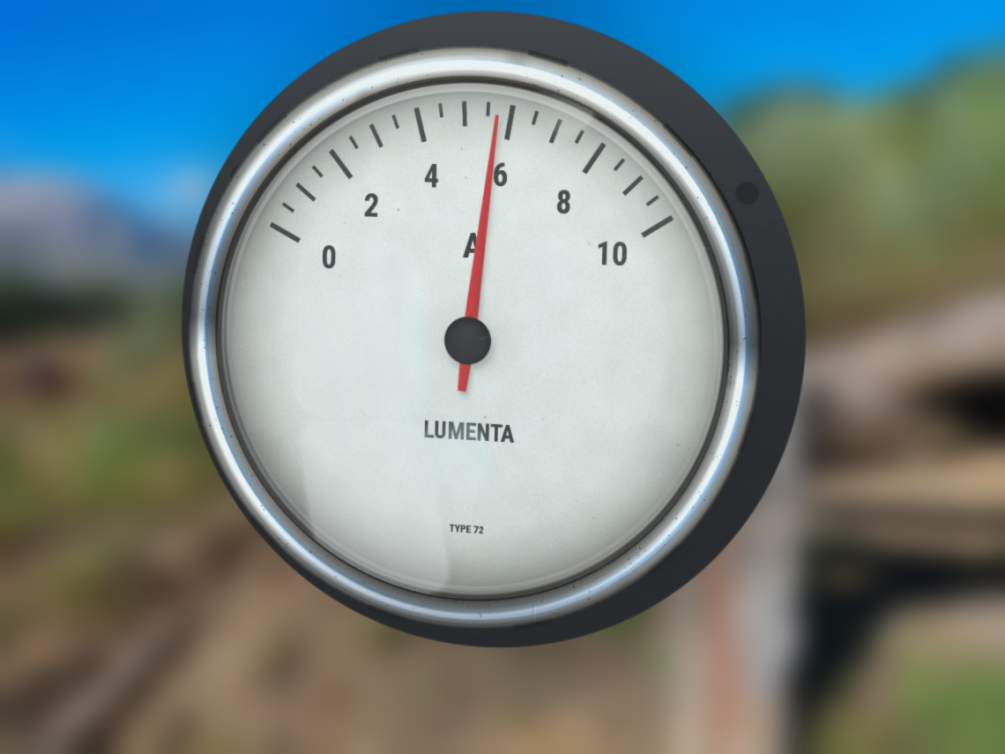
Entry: 5.75,A
